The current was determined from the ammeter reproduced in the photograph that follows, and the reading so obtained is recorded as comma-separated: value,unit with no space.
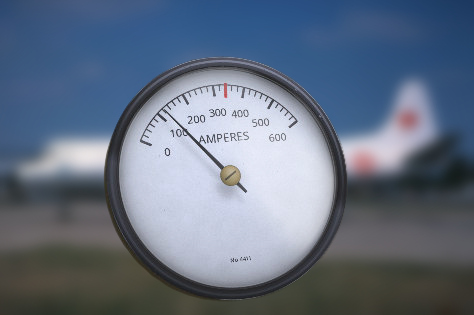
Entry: 120,A
